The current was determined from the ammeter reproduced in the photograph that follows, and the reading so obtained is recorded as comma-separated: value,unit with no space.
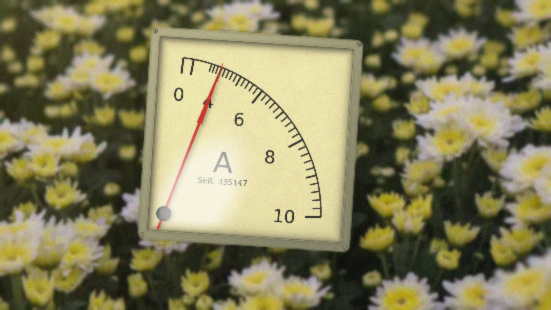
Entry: 4,A
